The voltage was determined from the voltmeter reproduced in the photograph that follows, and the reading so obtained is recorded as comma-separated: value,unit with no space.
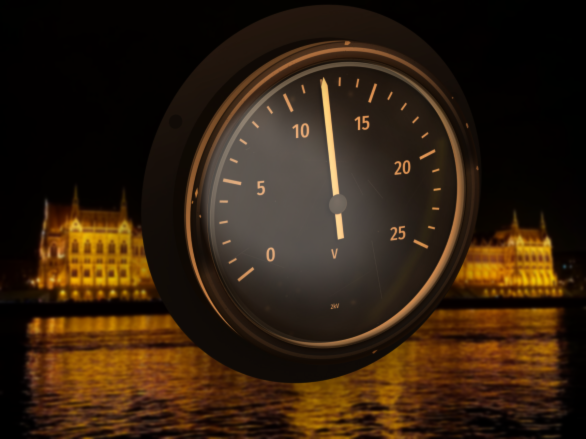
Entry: 12,V
